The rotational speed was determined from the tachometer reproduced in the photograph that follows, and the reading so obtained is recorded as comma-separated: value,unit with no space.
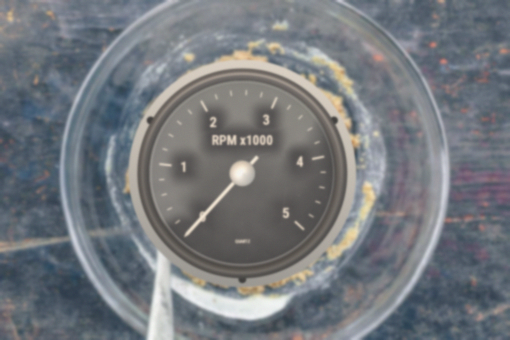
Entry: 0,rpm
